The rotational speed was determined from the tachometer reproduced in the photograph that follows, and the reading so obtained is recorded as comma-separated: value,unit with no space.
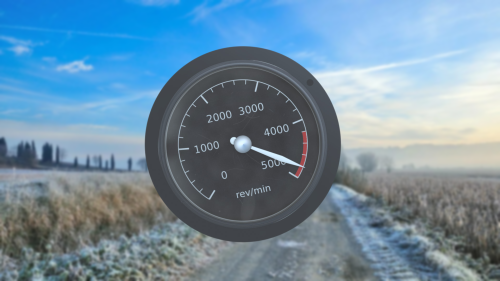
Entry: 4800,rpm
